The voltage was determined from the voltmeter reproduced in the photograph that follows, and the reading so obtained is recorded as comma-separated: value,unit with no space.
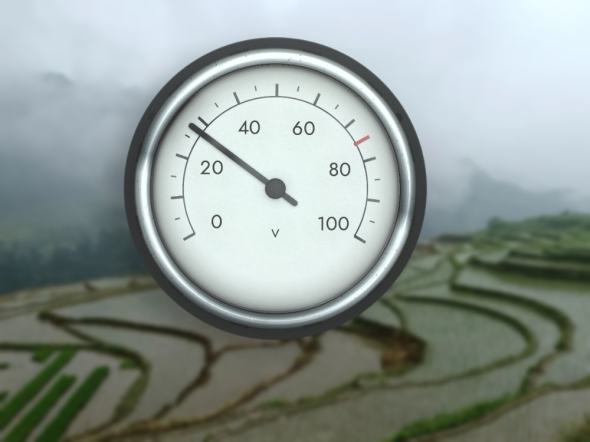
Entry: 27.5,V
